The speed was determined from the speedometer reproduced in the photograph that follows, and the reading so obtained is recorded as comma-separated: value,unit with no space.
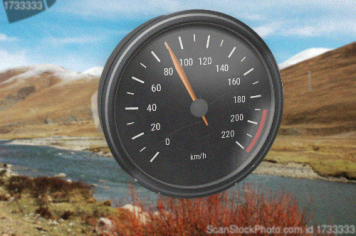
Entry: 90,km/h
